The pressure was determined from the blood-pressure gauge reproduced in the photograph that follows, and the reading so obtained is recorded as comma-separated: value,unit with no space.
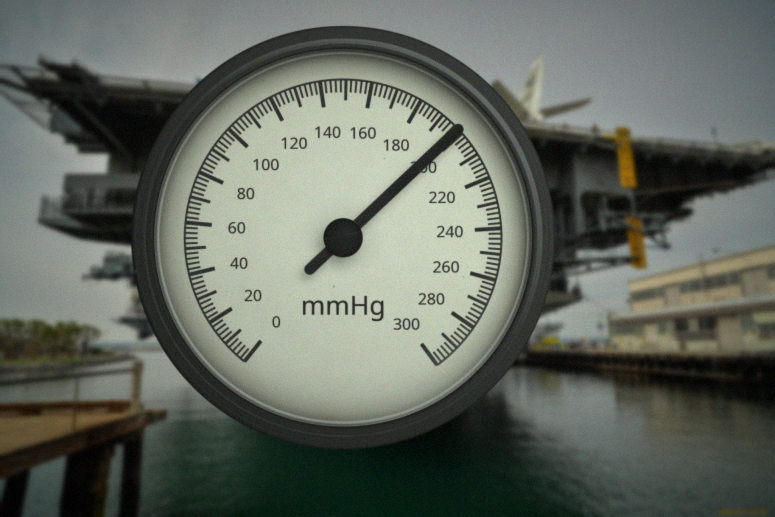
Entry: 198,mmHg
